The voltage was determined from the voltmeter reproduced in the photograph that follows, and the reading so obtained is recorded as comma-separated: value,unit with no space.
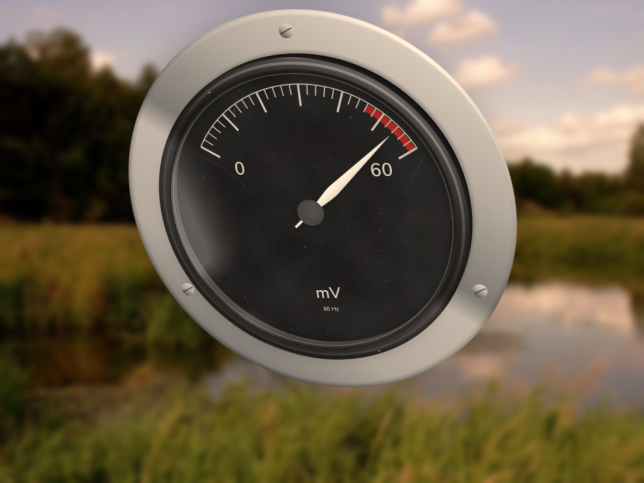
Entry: 54,mV
